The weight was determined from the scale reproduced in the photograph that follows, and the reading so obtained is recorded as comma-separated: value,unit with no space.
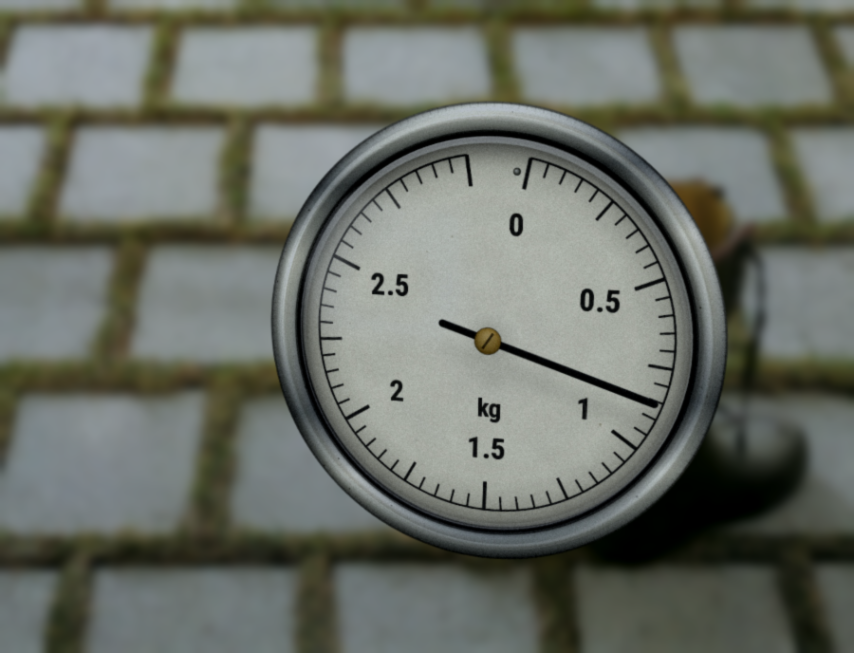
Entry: 0.85,kg
